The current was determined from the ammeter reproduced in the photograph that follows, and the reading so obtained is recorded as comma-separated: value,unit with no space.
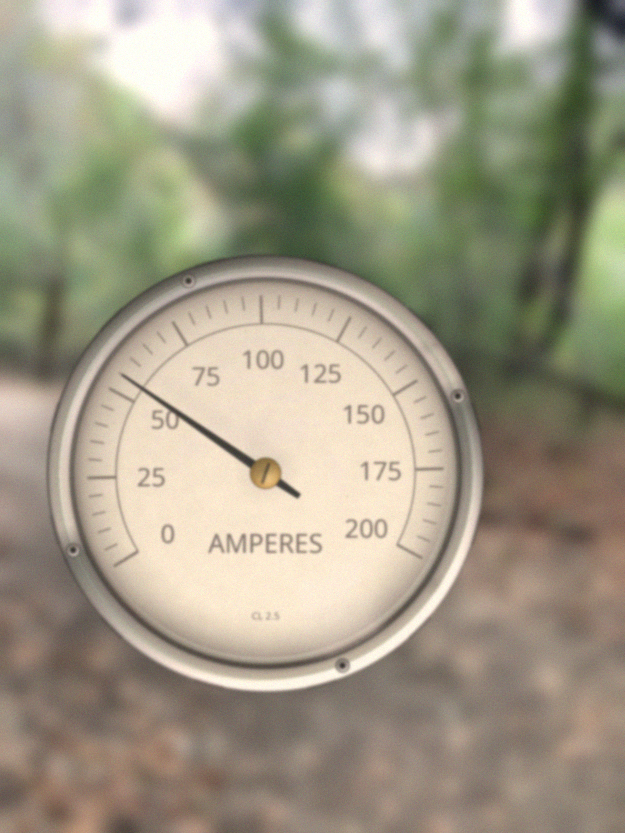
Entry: 55,A
